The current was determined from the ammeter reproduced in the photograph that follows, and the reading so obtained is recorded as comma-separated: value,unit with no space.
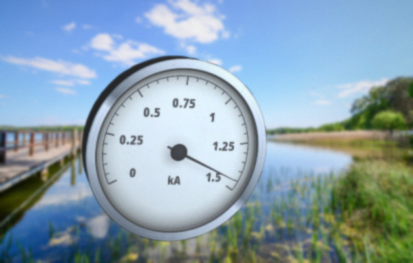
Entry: 1.45,kA
